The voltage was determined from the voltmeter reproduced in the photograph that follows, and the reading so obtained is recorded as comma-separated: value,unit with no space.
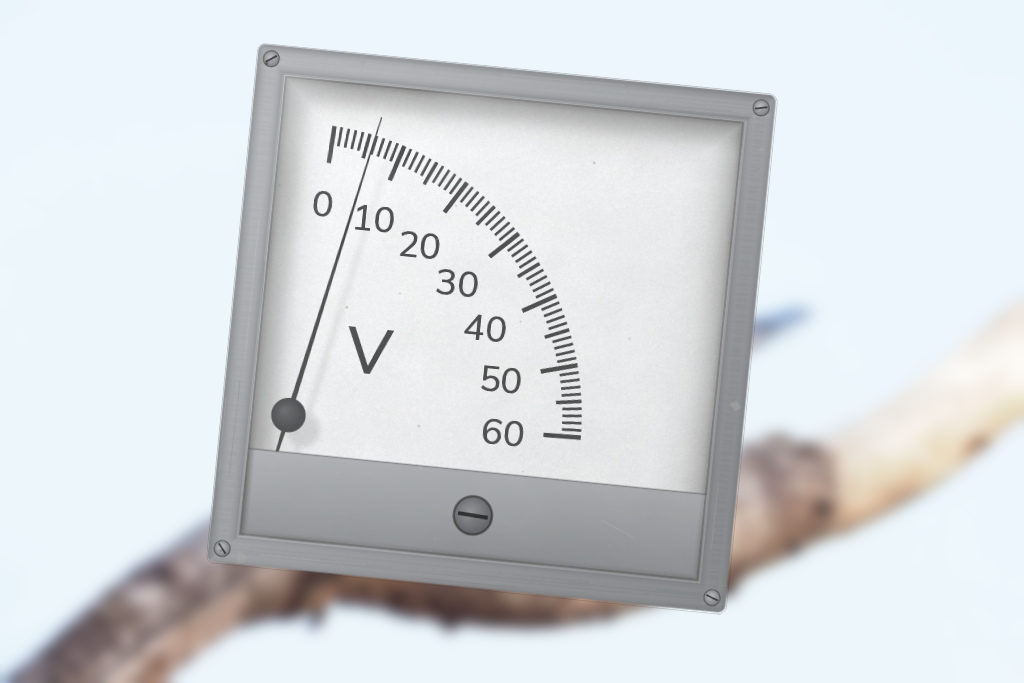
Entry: 6,V
